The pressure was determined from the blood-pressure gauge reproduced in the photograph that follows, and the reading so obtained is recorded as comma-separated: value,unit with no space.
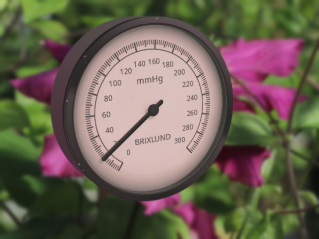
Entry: 20,mmHg
